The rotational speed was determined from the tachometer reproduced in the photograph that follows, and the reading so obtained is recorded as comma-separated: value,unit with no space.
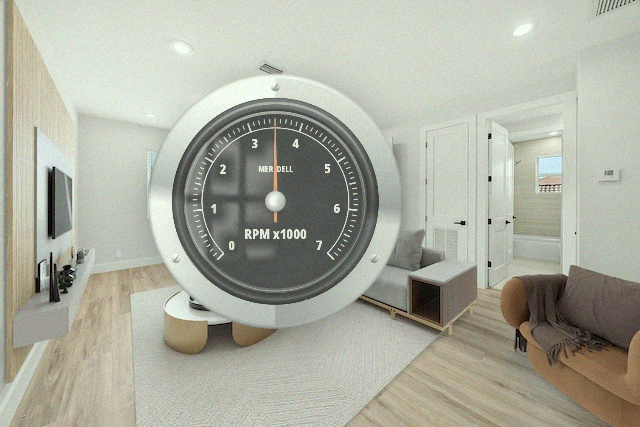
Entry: 3500,rpm
